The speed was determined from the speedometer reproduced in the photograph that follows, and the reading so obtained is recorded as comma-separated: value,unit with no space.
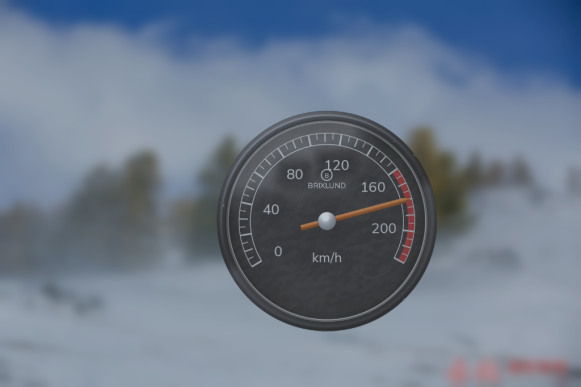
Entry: 180,km/h
